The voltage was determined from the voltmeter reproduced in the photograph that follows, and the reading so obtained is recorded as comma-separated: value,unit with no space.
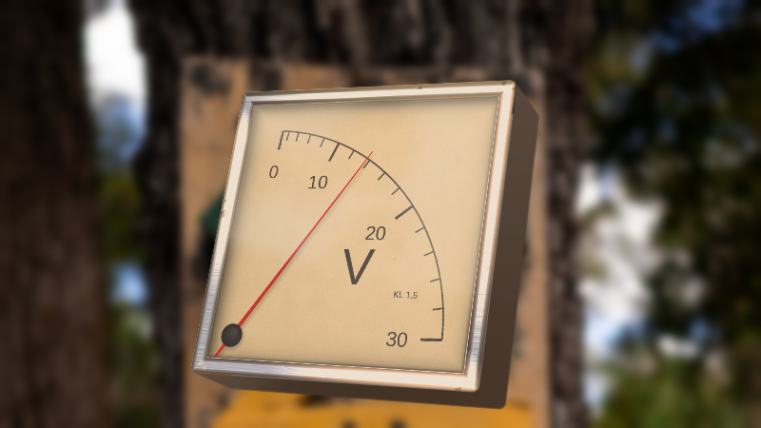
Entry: 14,V
